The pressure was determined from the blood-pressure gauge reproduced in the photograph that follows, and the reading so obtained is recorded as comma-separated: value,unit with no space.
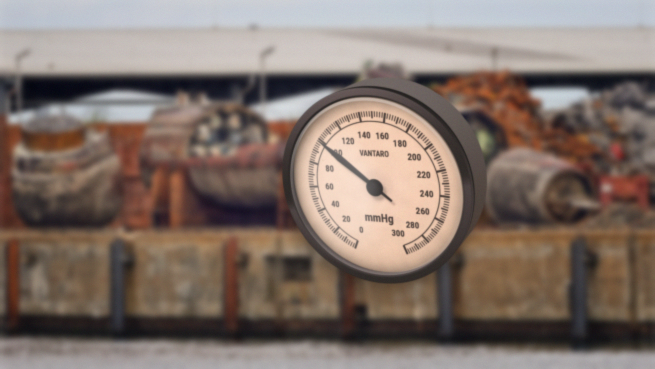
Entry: 100,mmHg
